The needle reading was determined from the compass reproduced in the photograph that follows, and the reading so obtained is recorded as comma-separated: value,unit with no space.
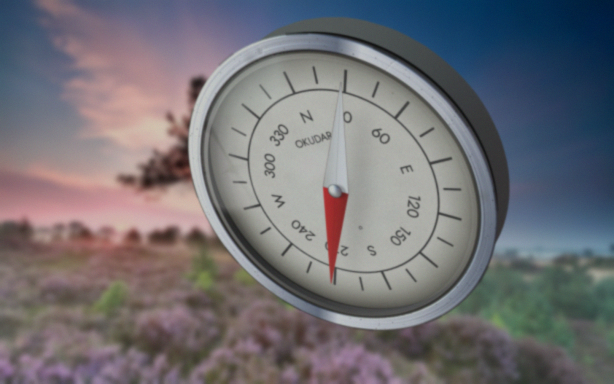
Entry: 210,°
